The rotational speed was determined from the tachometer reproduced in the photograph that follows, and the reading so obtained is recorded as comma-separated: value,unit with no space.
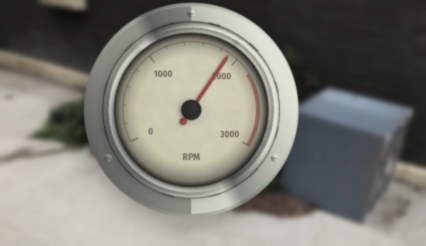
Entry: 1900,rpm
